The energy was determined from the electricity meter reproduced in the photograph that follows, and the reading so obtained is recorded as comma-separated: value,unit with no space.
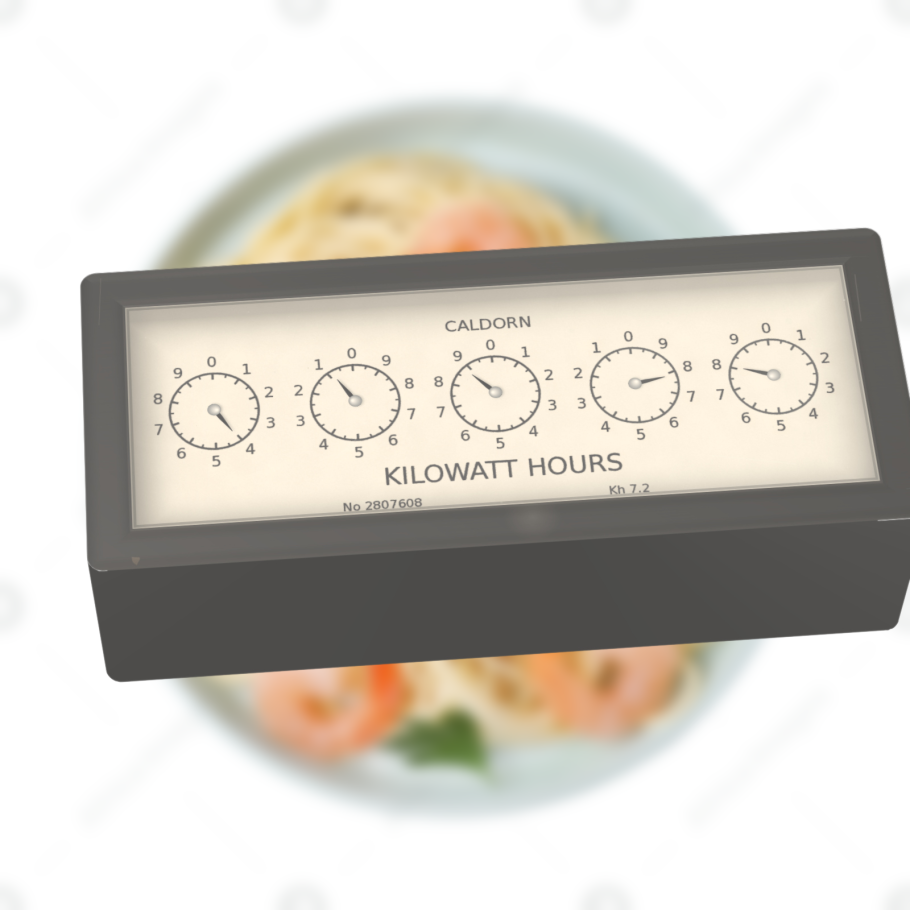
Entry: 40878,kWh
